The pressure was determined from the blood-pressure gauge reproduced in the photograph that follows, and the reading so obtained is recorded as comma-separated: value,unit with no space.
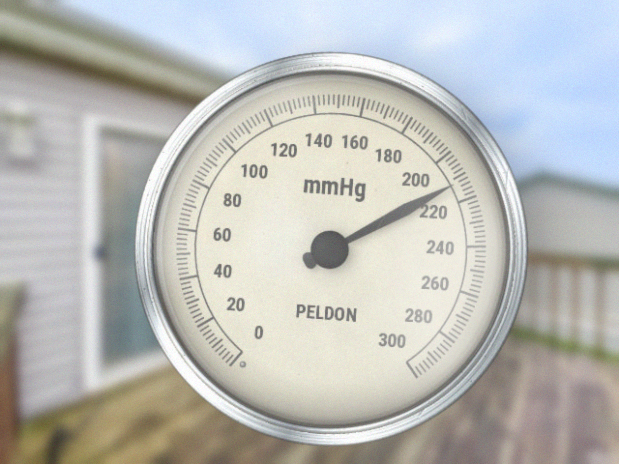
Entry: 212,mmHg
